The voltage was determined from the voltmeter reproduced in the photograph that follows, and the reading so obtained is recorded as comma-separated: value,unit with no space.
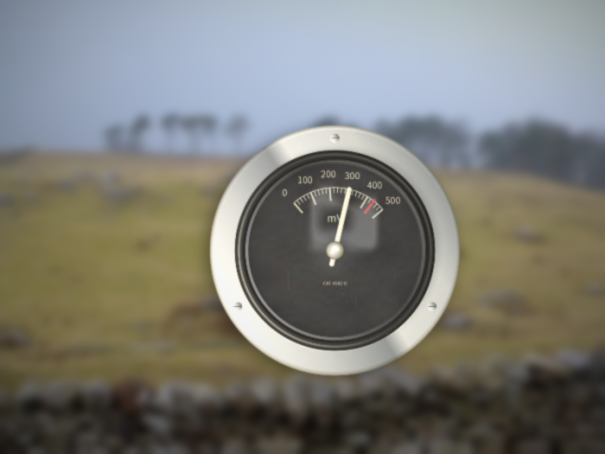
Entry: 300,mV
